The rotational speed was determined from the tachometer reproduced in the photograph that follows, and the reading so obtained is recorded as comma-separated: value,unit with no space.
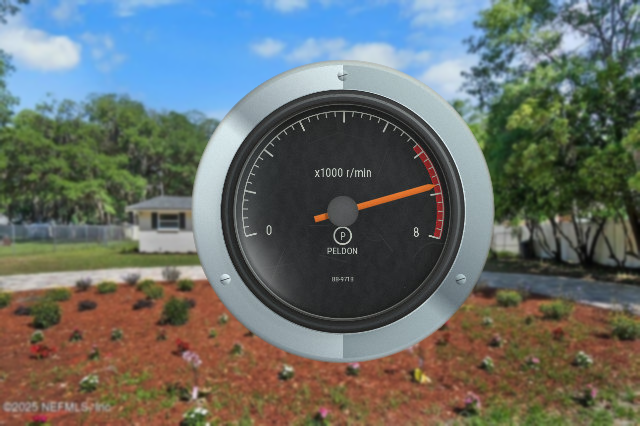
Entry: 6800,rpm
